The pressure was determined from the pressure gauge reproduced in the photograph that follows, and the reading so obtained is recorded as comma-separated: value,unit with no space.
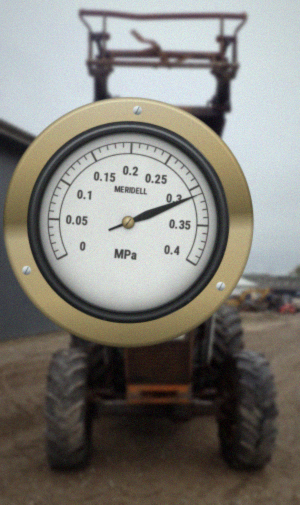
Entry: 0.31,MPa
